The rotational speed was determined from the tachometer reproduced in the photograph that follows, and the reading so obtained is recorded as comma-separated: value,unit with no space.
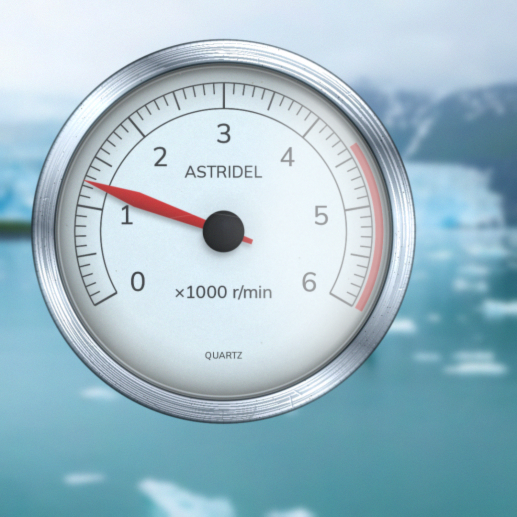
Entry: 1250,rpm
